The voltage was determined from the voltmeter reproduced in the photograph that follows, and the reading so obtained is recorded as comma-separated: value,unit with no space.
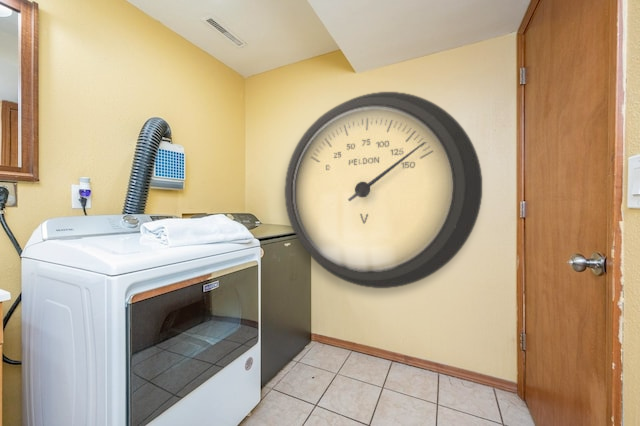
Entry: 140,V
